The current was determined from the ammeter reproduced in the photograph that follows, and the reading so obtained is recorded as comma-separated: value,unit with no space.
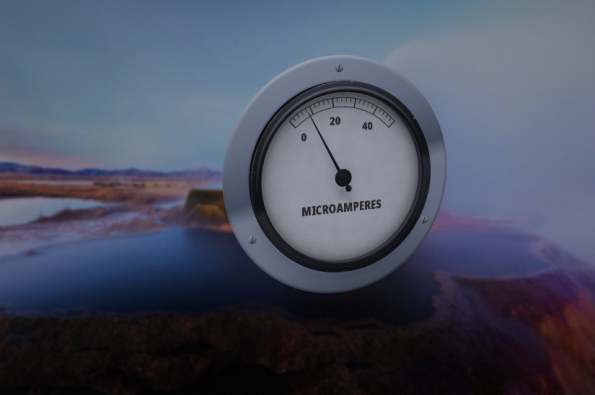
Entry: 8,µA
